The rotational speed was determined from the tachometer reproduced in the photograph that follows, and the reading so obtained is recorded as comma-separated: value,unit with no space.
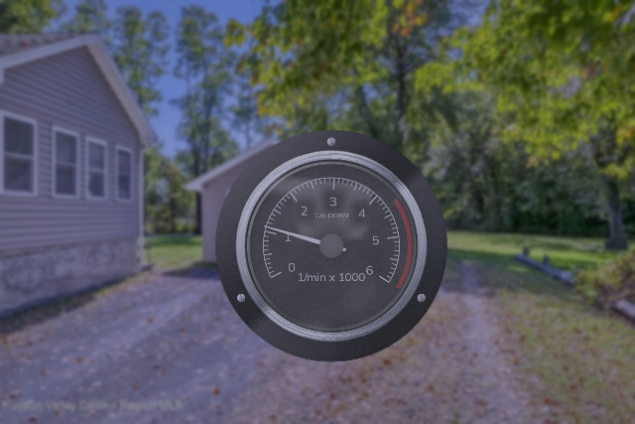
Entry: 1100,rpm
